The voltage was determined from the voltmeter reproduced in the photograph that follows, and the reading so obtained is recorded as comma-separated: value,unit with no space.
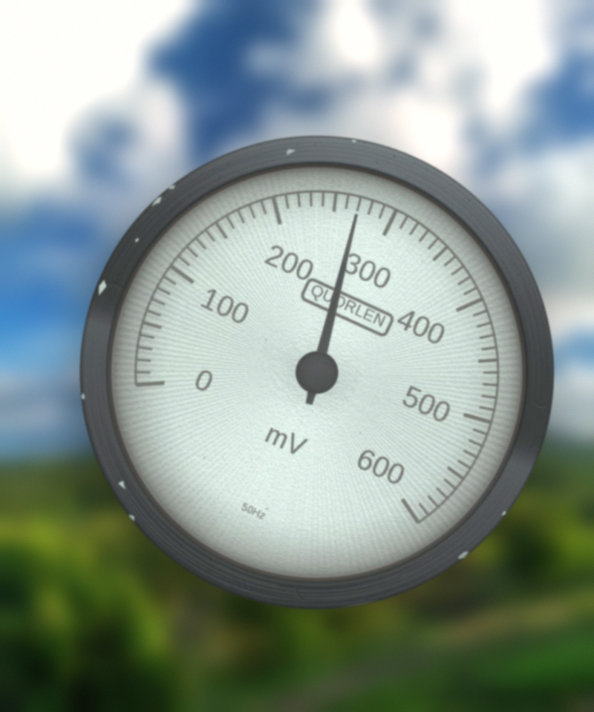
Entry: 270,mV
